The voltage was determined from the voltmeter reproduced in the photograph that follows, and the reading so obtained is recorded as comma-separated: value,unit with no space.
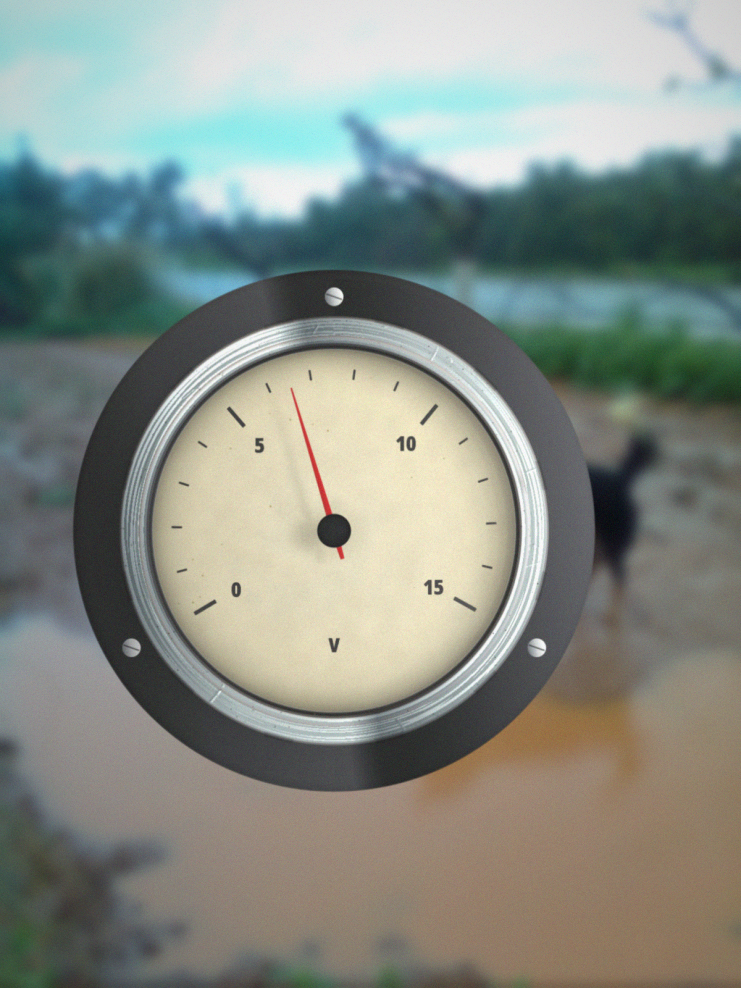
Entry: 6.5,V
